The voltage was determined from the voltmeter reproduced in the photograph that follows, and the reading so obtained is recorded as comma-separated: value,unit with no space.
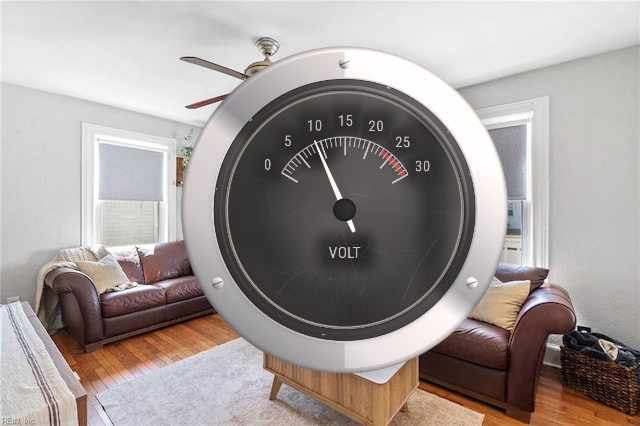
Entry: 9,V
